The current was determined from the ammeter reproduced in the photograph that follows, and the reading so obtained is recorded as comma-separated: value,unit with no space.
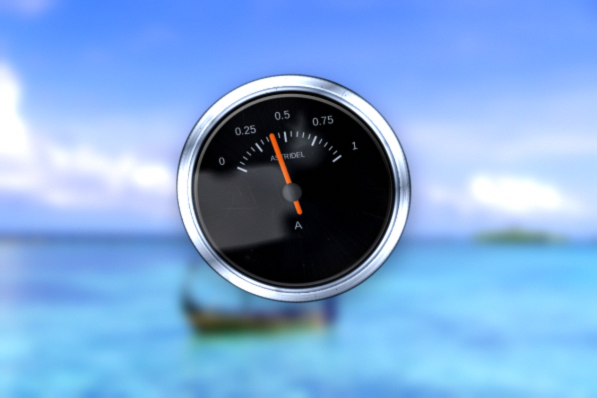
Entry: 0.4,A
